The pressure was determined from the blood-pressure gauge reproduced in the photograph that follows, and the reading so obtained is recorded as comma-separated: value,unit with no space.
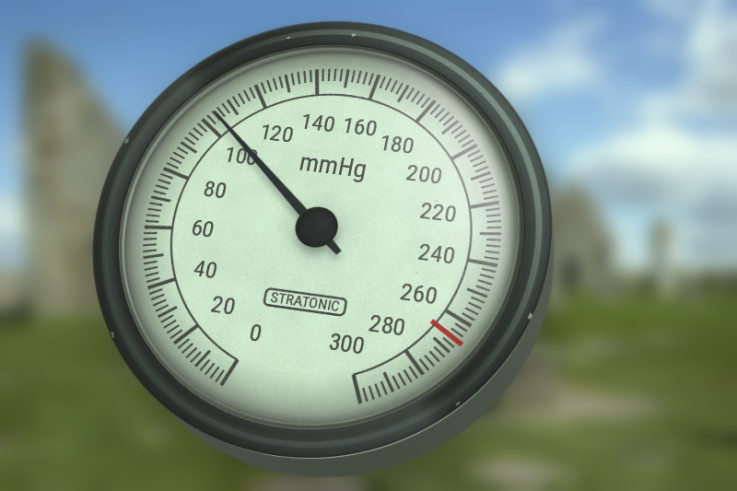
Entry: 104,mmHg
